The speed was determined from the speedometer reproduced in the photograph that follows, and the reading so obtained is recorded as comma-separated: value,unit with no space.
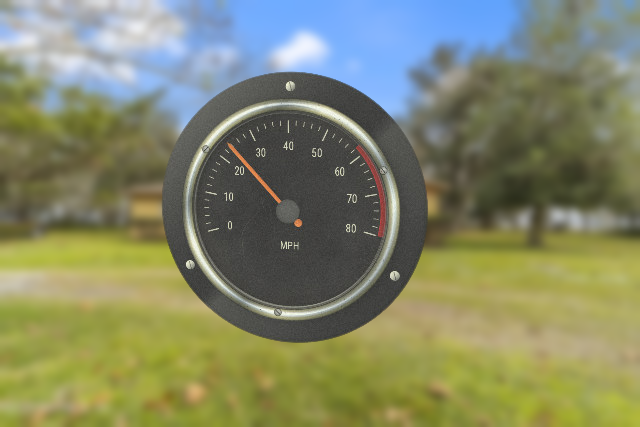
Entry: 24,mph
